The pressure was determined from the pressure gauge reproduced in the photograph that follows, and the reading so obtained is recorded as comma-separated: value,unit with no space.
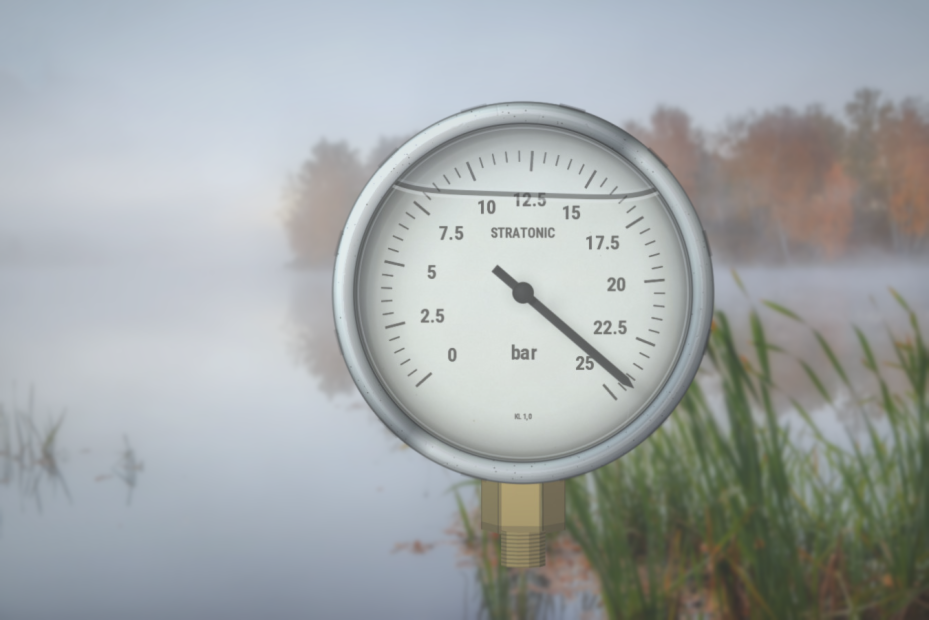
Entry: 24.25,bar
